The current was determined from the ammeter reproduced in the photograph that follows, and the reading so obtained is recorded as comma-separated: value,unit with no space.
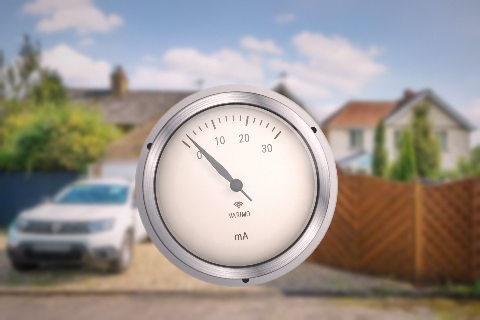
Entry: 2,mA
